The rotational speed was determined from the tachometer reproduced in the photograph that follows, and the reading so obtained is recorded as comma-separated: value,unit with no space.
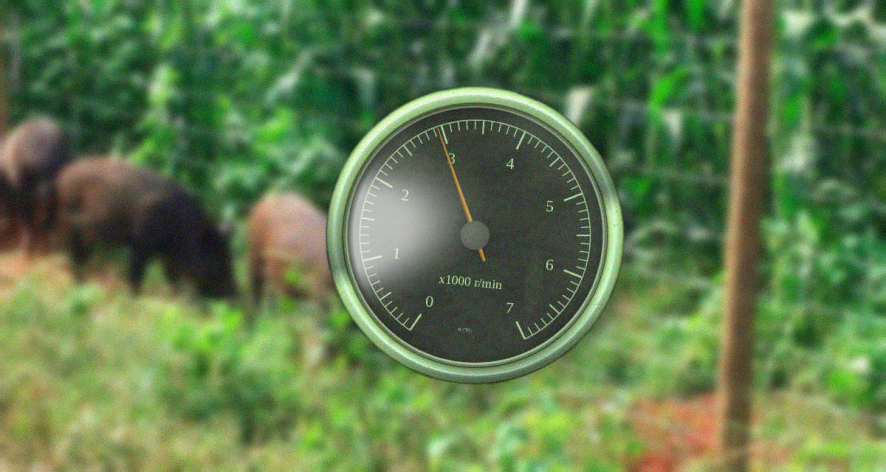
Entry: 2950,rpm
